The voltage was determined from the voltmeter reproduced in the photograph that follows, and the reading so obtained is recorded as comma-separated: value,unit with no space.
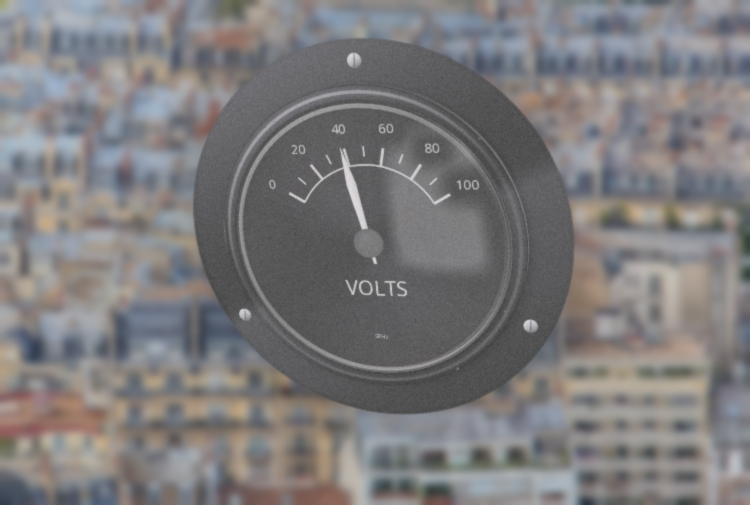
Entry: 40,V
